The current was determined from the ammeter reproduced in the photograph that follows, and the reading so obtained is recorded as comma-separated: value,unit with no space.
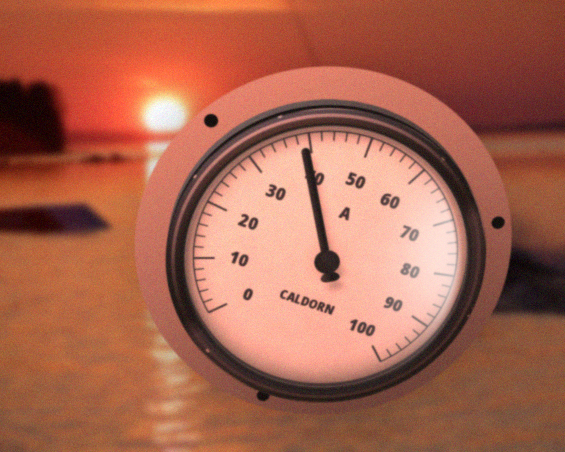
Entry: 39,A
